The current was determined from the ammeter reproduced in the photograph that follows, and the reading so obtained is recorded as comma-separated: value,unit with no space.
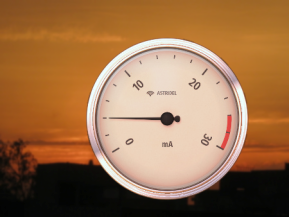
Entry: 4,mA
